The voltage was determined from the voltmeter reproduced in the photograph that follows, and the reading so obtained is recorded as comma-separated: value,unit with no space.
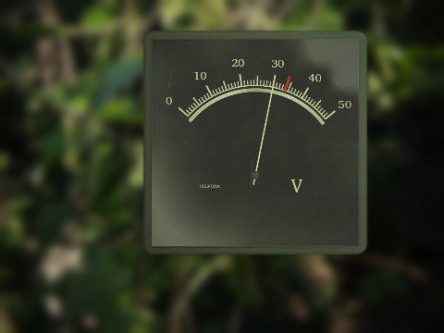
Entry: 30,V
